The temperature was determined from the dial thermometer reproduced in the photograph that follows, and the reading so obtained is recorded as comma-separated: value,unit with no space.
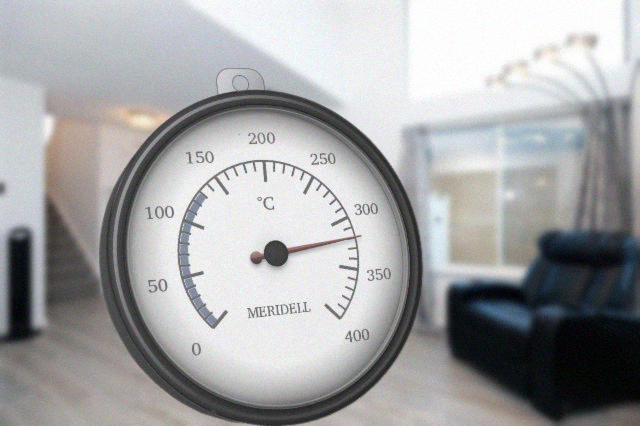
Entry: 320,°C
